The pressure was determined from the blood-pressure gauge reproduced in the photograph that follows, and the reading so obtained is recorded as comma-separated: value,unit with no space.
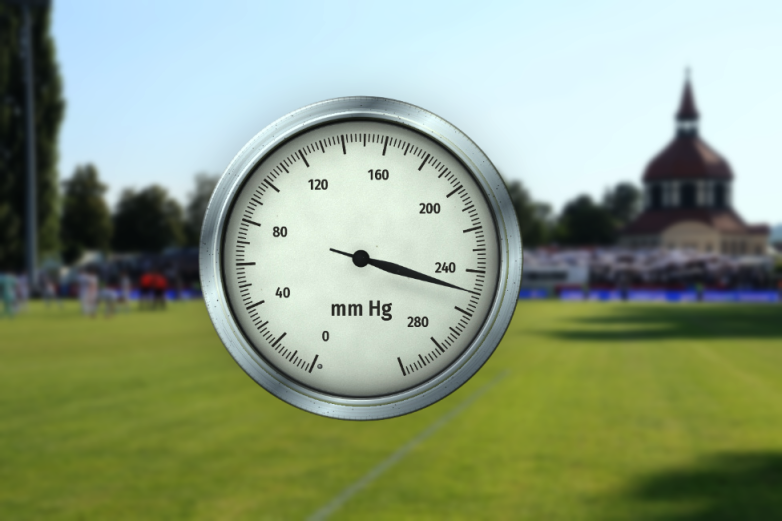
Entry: 250,mmHg
